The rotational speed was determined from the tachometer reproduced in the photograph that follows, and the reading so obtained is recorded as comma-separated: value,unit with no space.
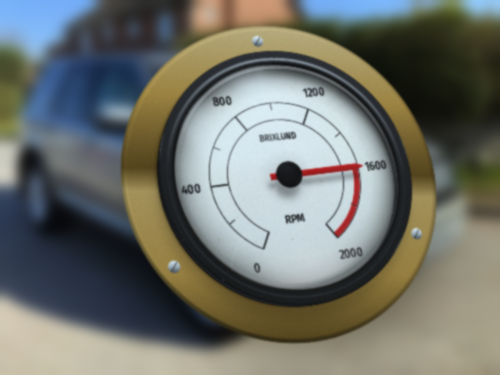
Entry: 1600,rpm
